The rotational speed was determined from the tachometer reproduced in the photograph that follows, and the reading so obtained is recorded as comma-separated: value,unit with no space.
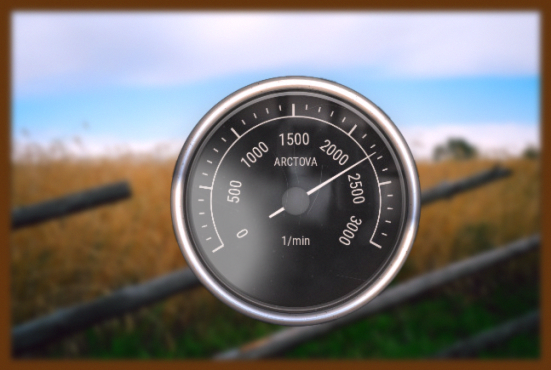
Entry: 2250,rpm
